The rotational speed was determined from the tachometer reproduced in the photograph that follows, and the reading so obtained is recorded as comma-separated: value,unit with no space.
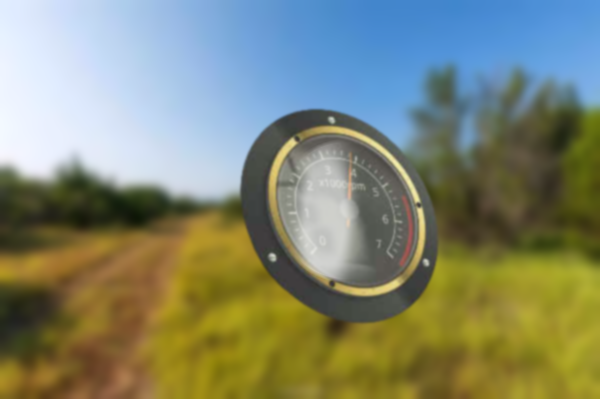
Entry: 3800,rpm
